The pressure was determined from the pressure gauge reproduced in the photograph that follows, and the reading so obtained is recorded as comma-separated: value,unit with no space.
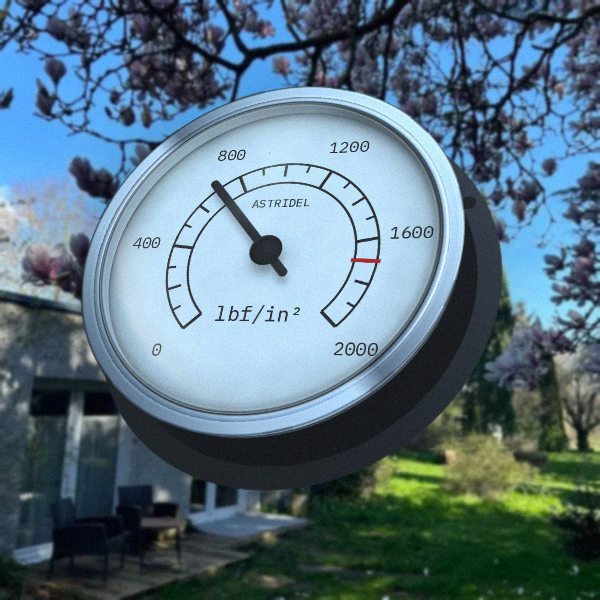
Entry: 700,psi
